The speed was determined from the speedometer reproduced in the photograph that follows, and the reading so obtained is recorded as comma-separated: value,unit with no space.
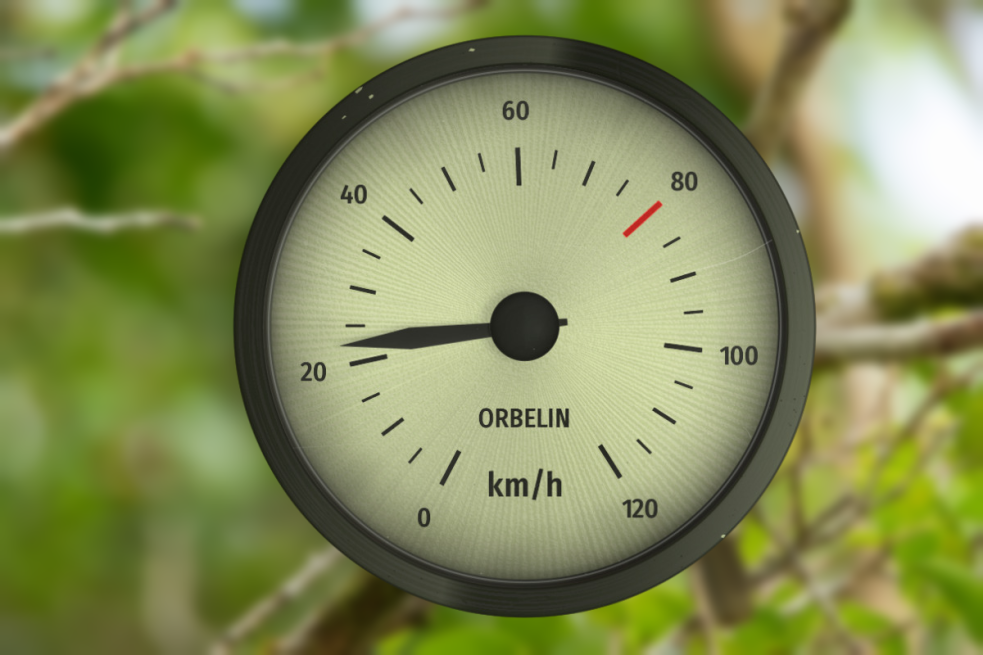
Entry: 22.5,km/h
